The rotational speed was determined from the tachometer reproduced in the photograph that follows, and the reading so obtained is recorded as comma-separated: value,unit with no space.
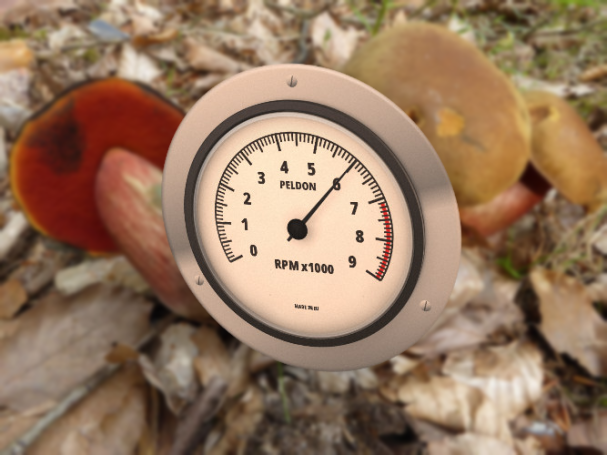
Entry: 6000,rpm
